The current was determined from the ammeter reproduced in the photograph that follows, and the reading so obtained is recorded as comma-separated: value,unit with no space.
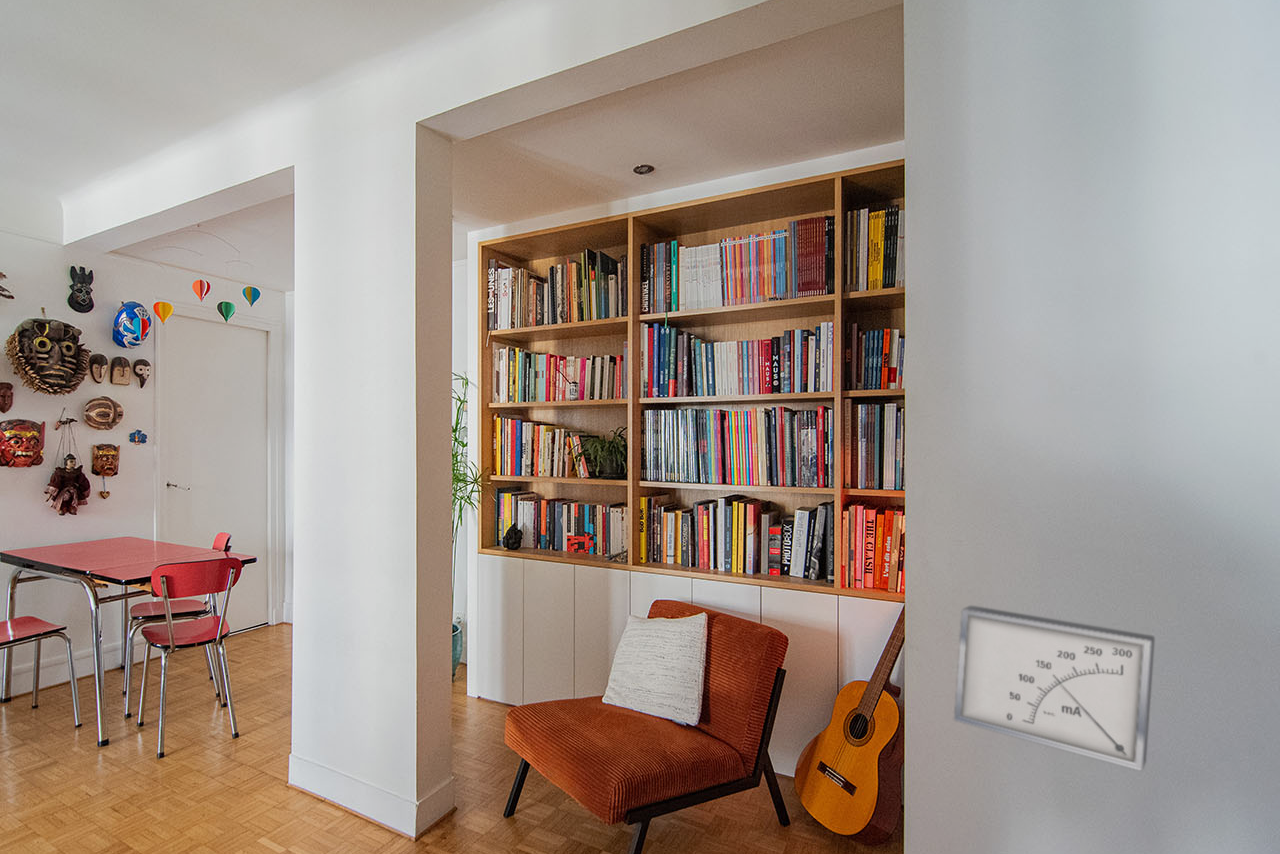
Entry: 150,mA
